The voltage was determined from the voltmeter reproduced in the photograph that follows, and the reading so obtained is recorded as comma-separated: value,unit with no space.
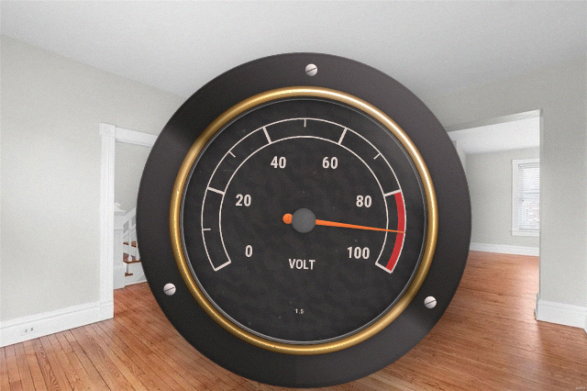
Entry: 90,V
